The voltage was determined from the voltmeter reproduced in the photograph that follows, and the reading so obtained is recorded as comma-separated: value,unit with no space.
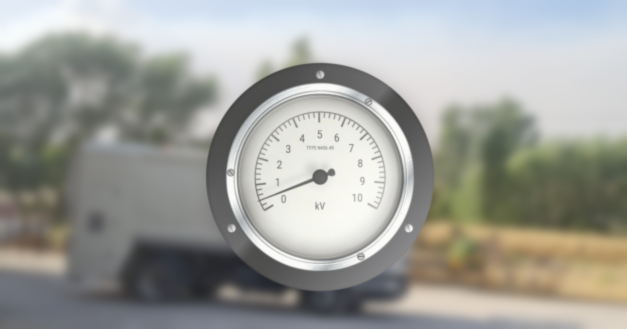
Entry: 0.4,kV
